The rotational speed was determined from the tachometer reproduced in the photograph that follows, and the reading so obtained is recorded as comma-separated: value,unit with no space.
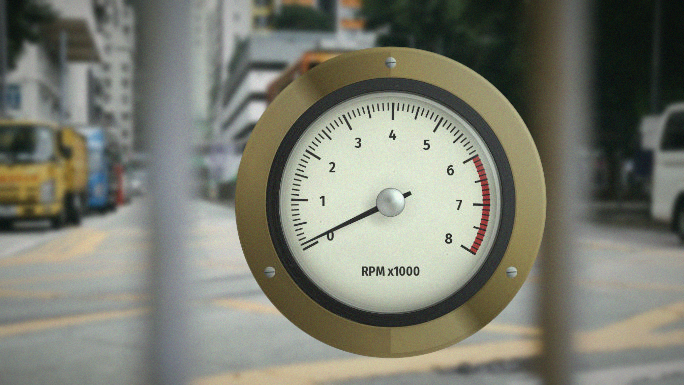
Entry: 100,rpm
